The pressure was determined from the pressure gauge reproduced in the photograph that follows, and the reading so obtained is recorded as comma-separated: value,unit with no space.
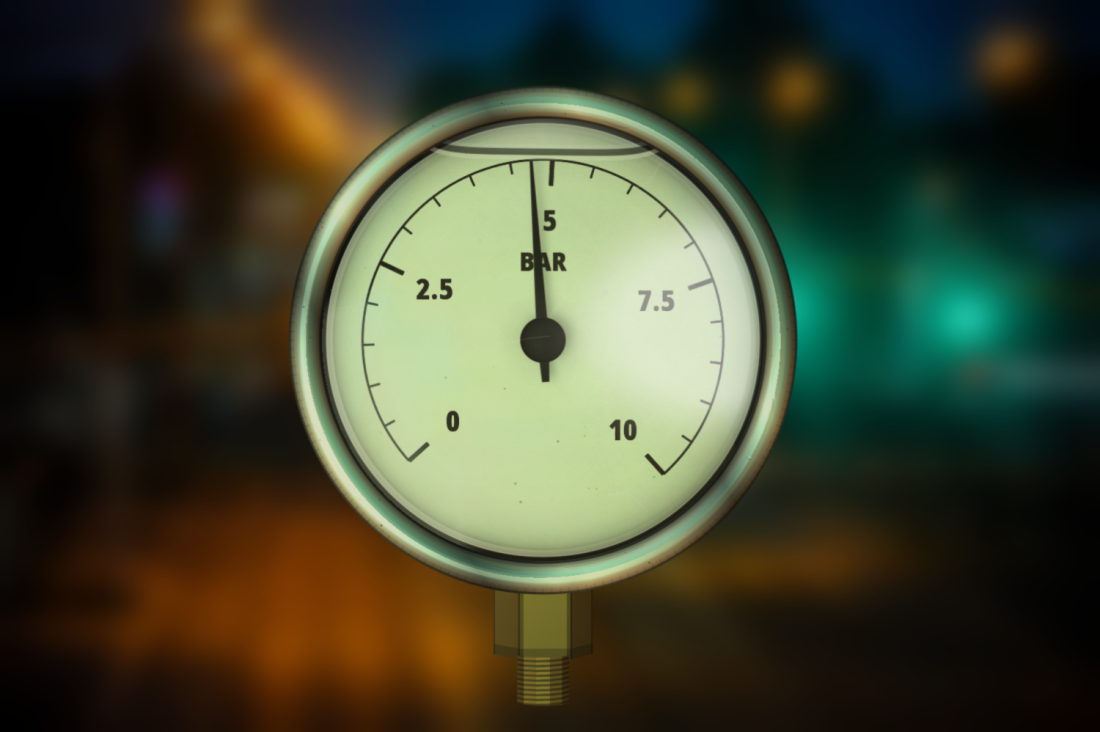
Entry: 4.75,bar
